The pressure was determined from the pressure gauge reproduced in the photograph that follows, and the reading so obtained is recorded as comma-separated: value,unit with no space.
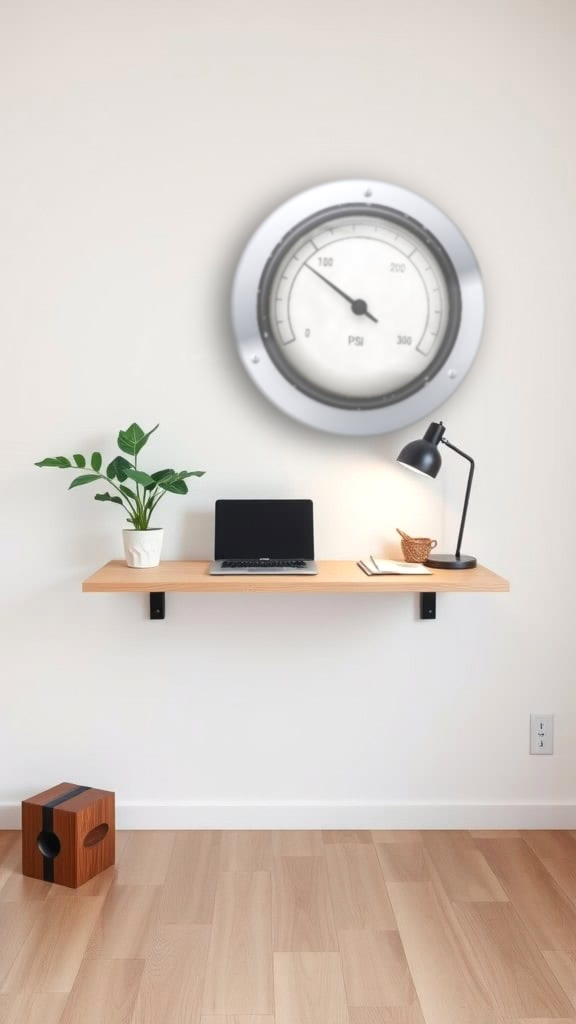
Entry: 80,psi
